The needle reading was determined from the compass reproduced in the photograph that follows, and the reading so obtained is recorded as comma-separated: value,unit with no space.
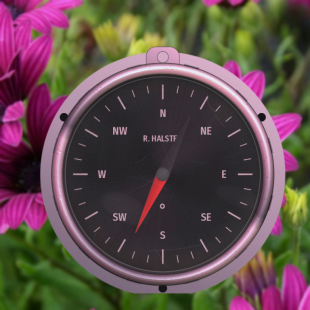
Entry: 205,°
